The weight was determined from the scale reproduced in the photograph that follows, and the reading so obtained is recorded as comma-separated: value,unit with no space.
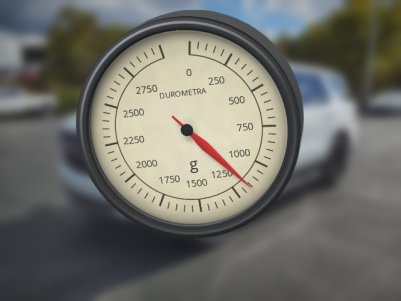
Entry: 1150,g
